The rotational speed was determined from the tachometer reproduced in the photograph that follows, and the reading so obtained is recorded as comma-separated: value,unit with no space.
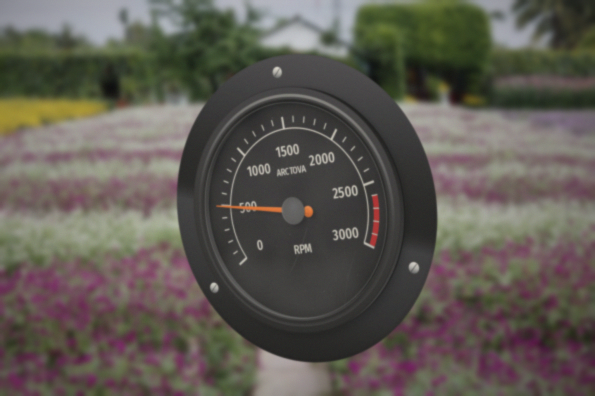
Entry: 500,rpm
